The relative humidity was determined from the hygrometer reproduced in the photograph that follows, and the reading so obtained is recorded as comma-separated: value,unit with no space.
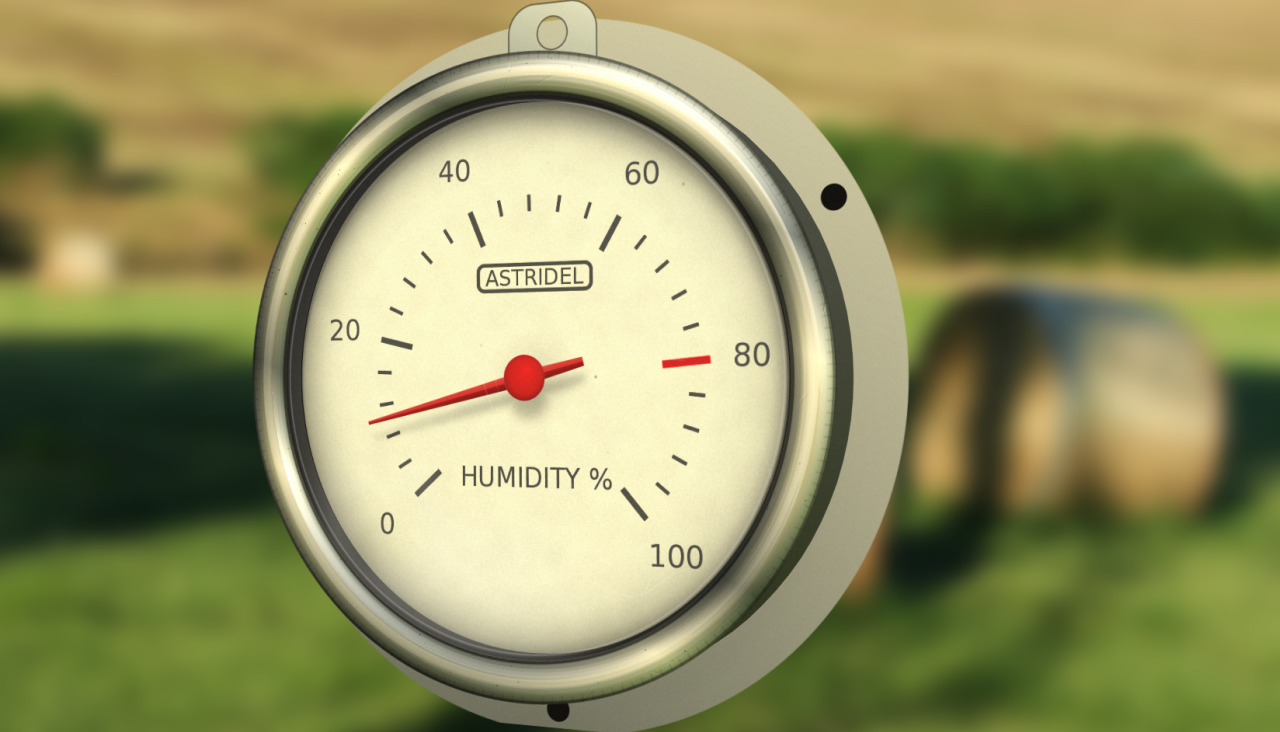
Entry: 10,%
